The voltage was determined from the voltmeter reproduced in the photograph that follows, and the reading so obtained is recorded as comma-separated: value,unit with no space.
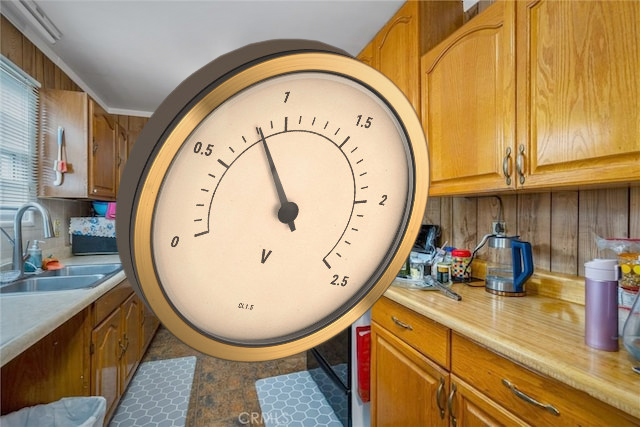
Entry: 0.8,V
